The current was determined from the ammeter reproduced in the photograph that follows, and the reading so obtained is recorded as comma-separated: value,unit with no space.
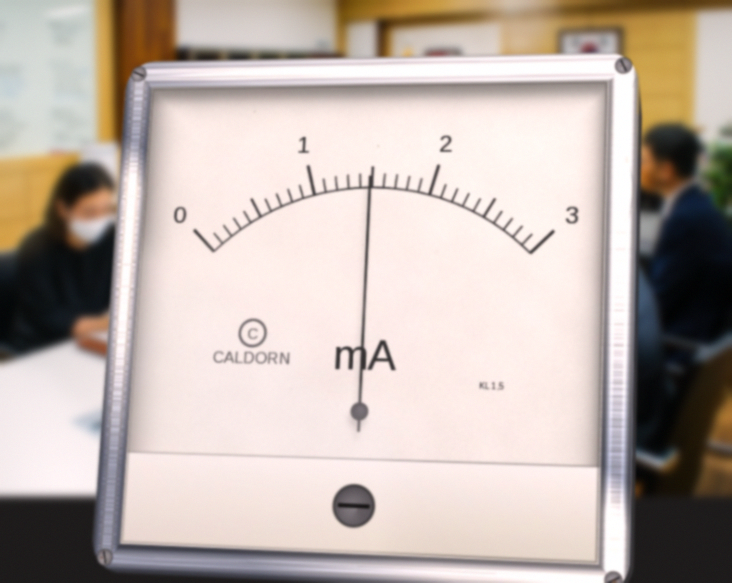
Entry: 1.5,mA
